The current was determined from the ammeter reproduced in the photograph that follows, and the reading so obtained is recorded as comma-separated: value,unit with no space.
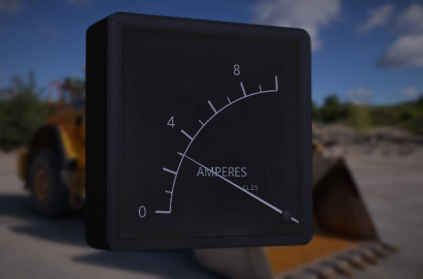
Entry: 3,A
